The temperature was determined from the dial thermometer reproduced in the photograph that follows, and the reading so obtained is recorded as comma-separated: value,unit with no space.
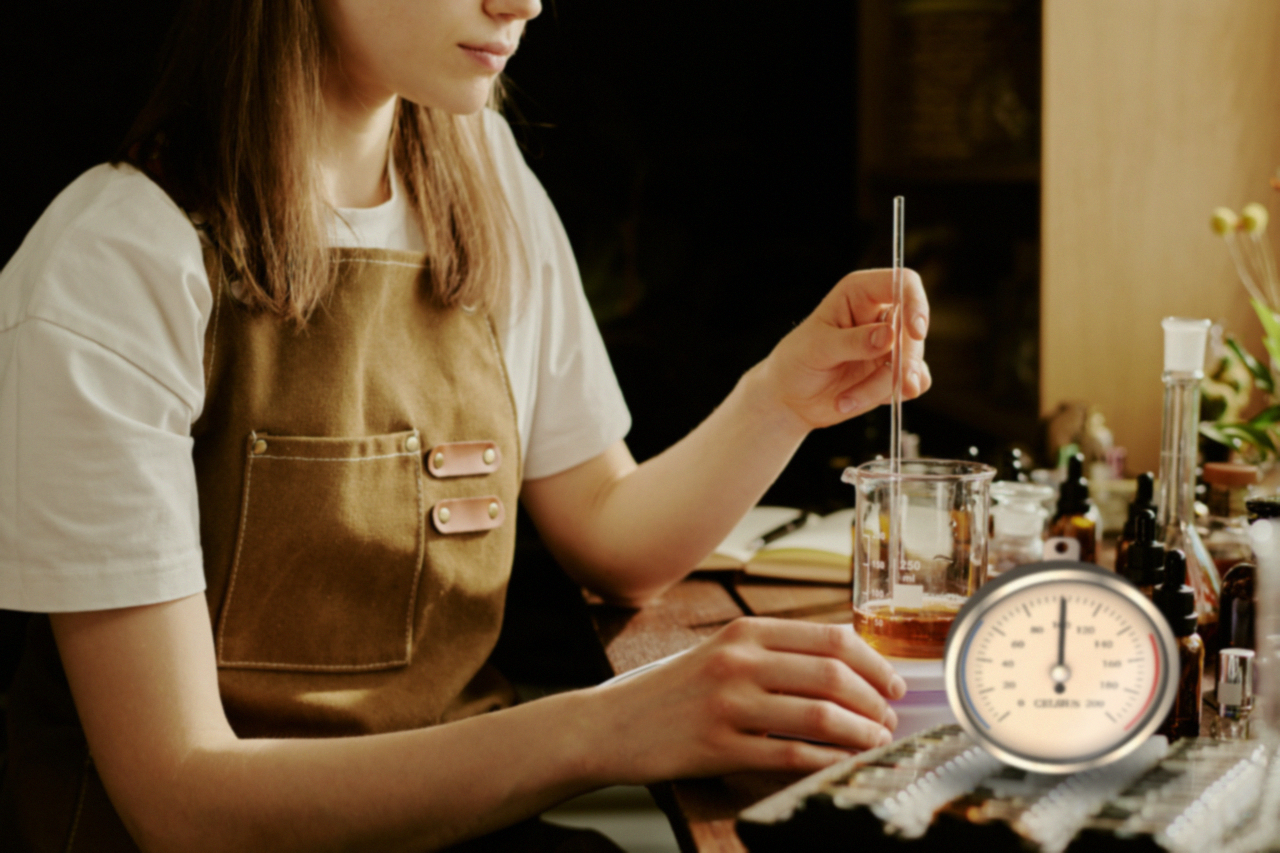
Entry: 100,°C
